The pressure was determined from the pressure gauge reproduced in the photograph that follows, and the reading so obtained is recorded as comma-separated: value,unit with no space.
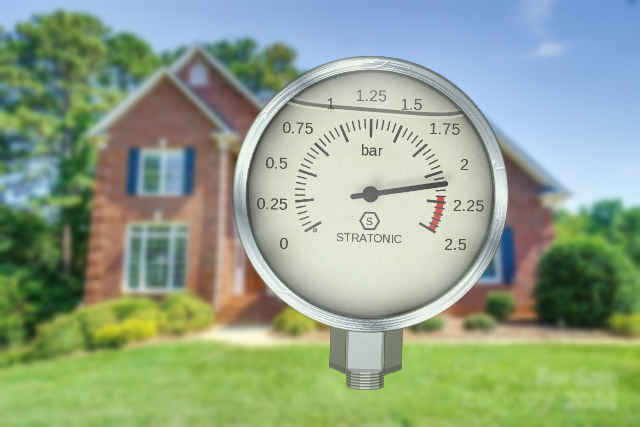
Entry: 2.1,bar
